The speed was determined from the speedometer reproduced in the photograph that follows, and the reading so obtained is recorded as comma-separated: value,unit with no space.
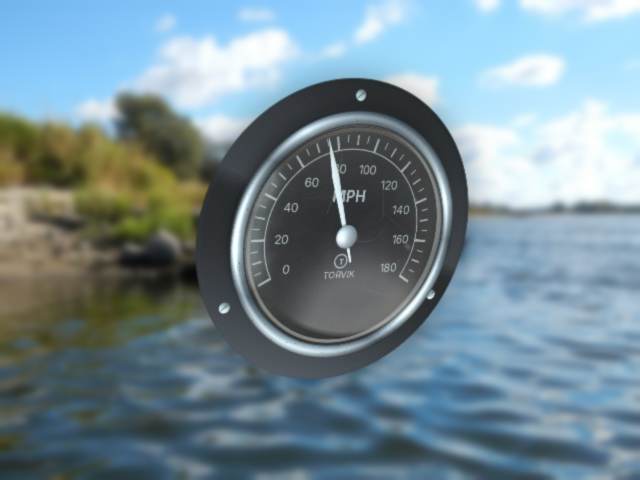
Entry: 75,mph
